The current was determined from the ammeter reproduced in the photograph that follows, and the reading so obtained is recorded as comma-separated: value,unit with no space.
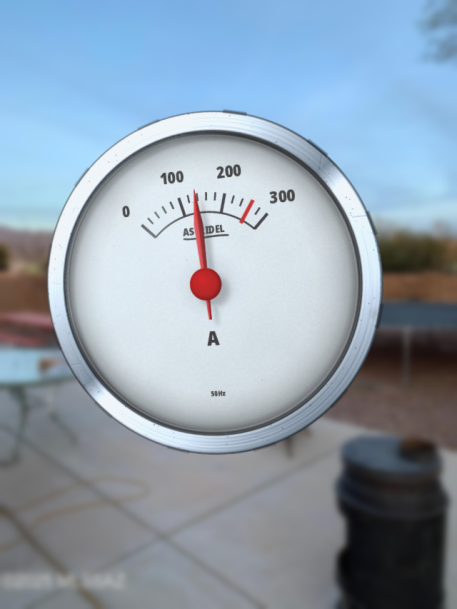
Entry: 140,A
